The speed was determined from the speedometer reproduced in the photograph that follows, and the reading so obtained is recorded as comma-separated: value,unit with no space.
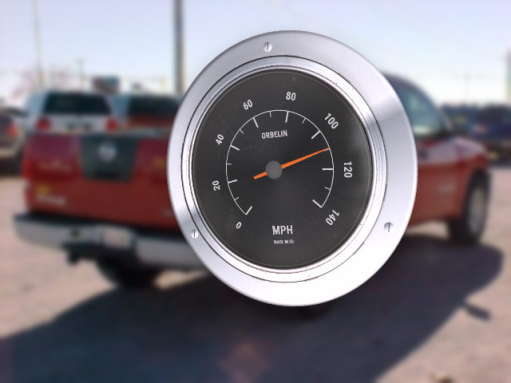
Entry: 110,mph
